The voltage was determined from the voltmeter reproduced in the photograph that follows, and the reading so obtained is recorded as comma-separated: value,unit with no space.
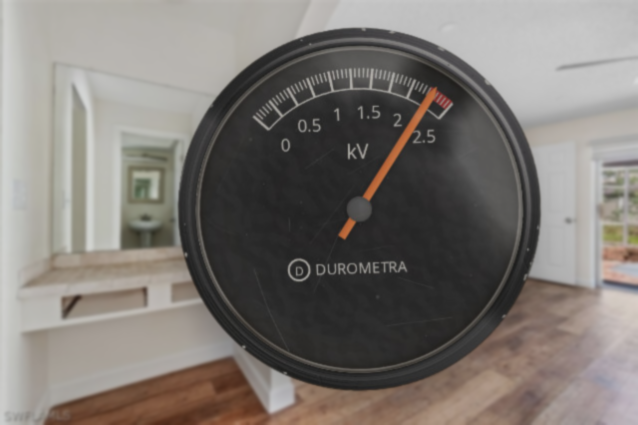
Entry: 2.25,kV
